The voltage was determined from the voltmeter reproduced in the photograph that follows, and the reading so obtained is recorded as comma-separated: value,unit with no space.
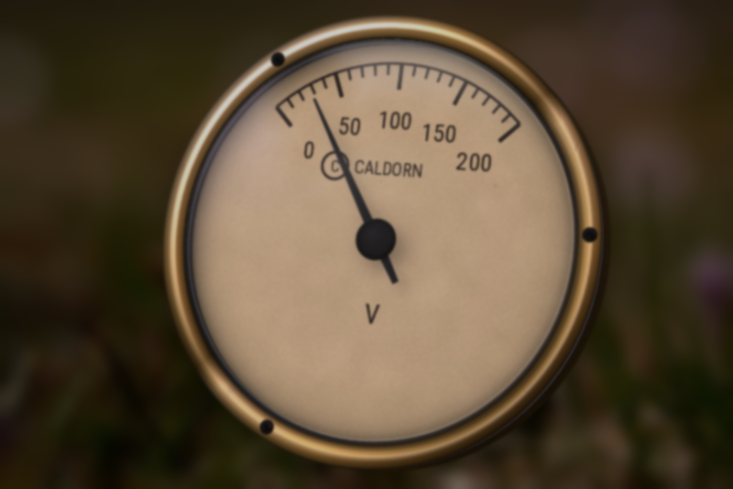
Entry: 30,V
